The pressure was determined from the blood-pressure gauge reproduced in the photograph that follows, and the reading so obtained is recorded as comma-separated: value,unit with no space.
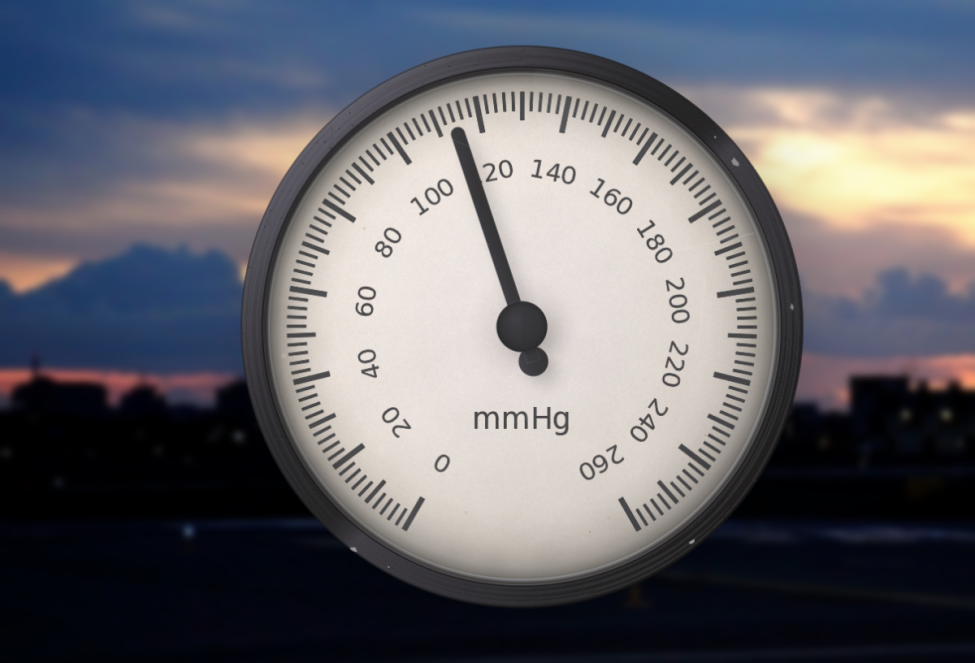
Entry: 114,mmHg
